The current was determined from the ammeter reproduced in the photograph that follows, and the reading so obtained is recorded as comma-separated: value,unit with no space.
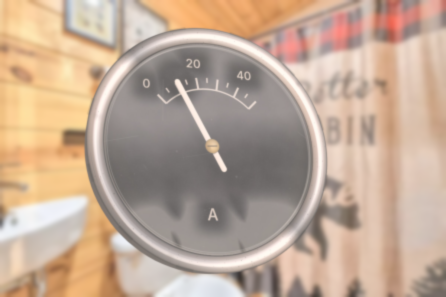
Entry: 10,A
